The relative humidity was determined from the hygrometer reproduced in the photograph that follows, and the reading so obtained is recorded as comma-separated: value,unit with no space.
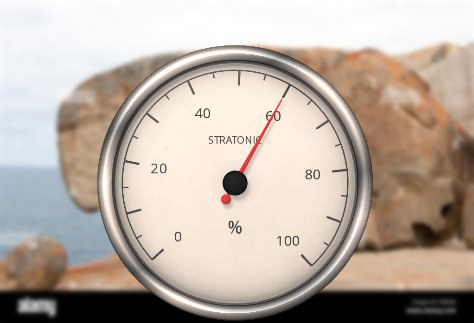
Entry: 60,%
